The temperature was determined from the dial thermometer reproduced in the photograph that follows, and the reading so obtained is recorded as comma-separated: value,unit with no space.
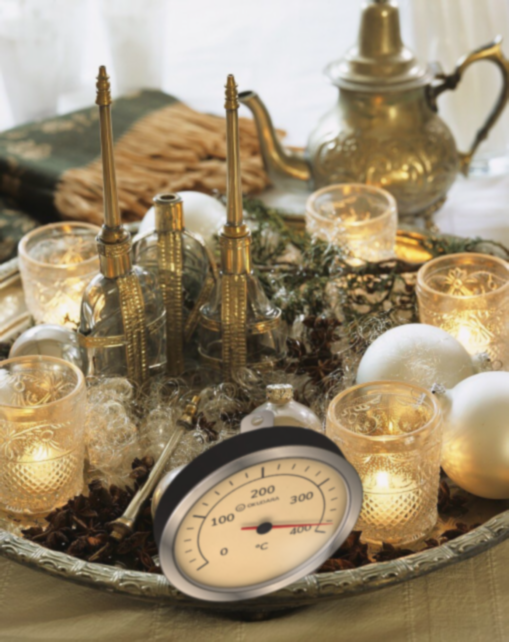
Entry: 380,°C
